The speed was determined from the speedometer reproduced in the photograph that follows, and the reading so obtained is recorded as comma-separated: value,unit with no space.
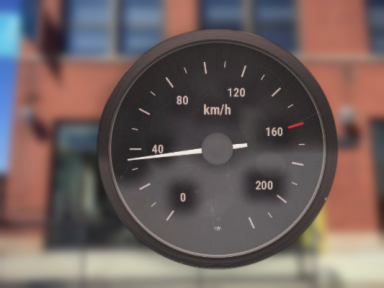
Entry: 35,km/h
